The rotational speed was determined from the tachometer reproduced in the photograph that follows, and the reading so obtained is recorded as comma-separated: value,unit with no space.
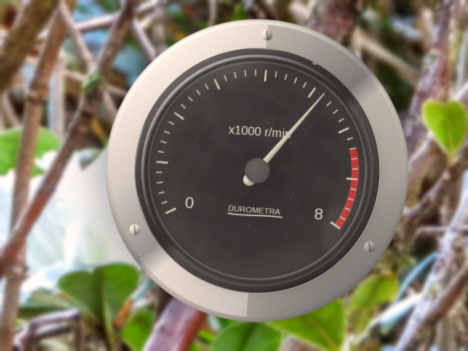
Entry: 5200,rpm
